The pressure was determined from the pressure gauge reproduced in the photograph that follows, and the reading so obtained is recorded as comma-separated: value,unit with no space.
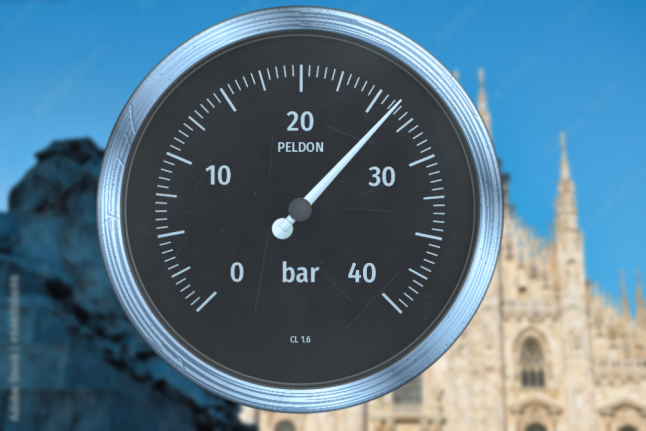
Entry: 26.25,bar
